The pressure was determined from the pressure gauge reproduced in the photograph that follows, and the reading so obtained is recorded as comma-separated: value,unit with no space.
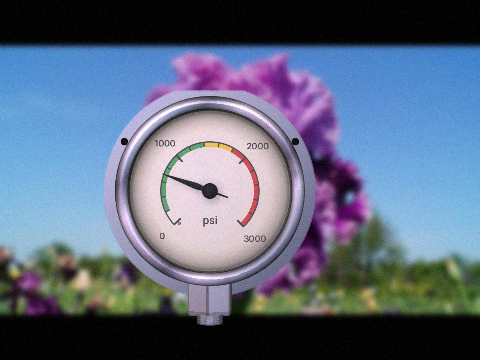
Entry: 700,psi
